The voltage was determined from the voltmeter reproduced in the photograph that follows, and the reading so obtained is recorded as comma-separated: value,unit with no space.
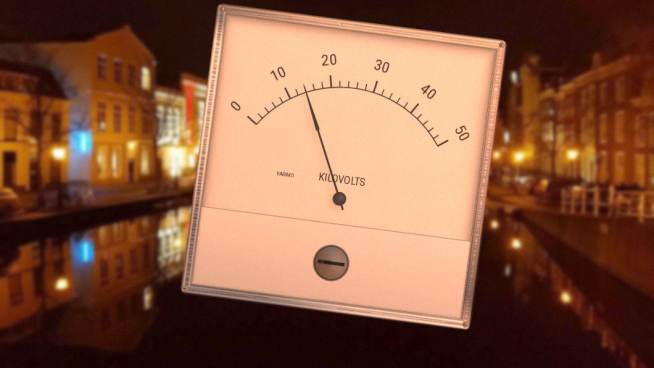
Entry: 14,kV
